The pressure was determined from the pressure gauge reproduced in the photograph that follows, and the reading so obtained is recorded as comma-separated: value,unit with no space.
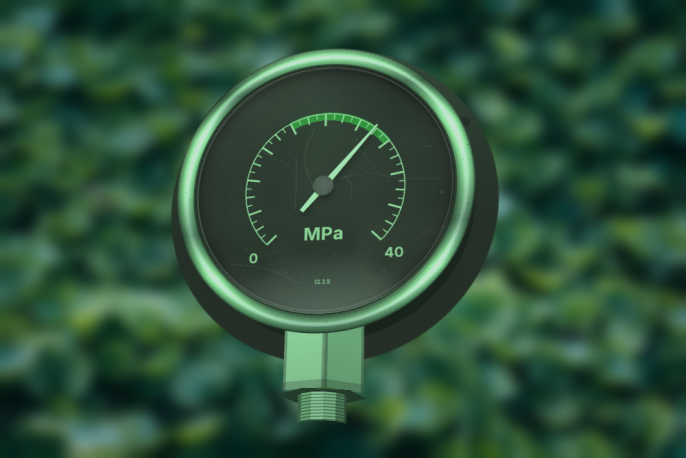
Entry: 26,MPa
